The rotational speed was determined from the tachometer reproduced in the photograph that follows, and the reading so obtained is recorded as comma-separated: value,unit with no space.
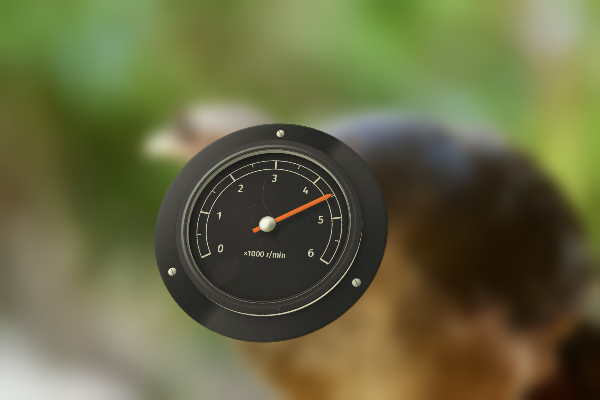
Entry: 4500,rpm
